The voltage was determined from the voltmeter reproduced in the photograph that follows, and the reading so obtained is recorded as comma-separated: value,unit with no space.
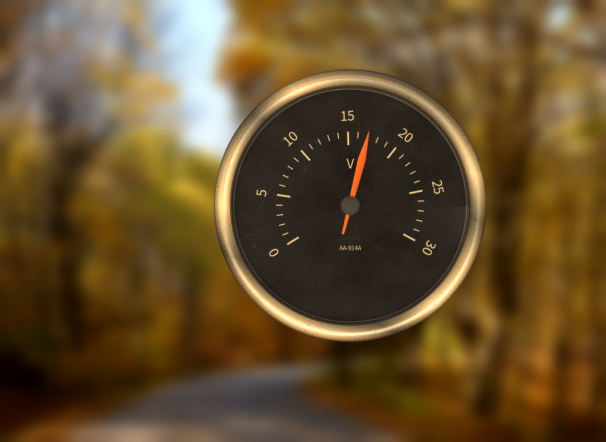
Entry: 17,V
